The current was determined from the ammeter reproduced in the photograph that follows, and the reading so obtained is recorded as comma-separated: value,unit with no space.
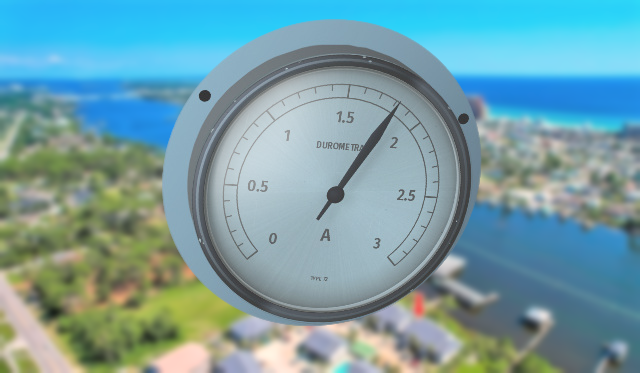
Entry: 1.8,A
